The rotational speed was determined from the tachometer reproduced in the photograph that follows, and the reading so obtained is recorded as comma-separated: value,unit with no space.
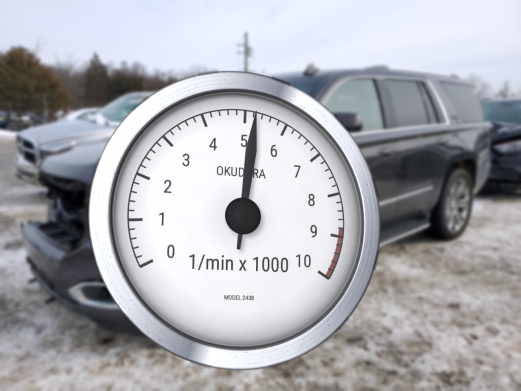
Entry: 5200,rpm
